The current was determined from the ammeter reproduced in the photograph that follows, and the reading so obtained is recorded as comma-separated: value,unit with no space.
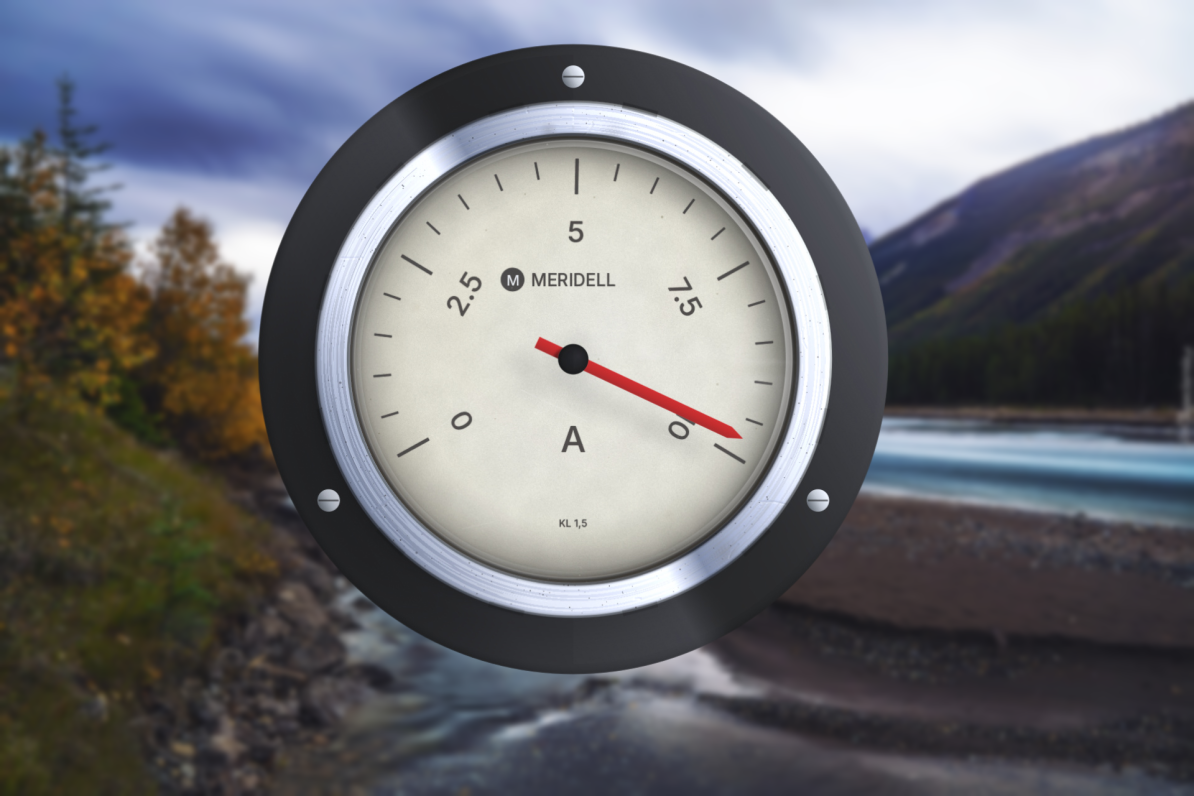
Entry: 9.75,A
